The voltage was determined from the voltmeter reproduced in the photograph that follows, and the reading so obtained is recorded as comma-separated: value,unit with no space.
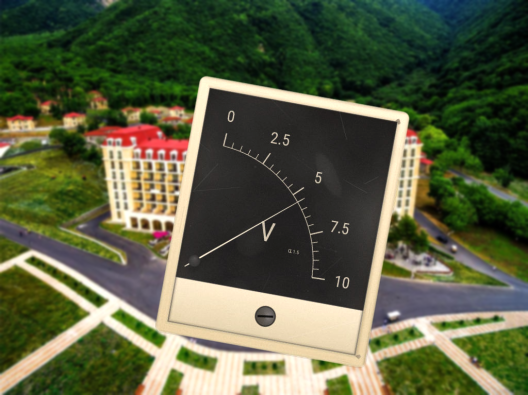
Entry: 5.5,V
